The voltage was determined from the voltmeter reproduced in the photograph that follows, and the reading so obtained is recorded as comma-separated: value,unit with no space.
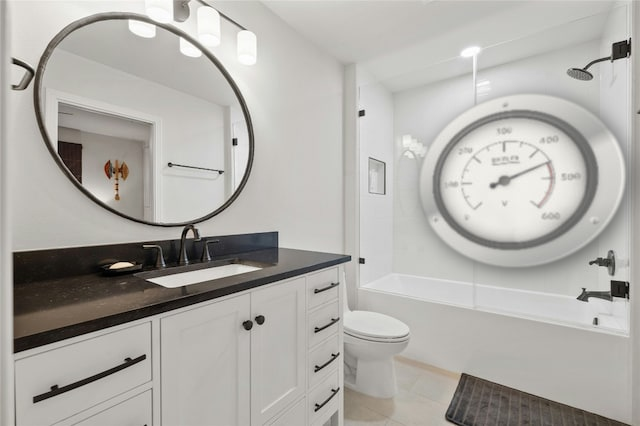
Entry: 450,V
